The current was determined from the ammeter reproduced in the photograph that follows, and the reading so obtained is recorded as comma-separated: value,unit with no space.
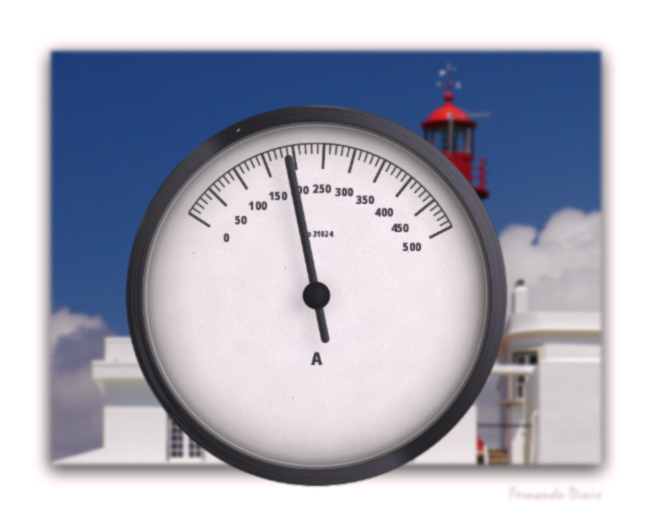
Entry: 190,A
